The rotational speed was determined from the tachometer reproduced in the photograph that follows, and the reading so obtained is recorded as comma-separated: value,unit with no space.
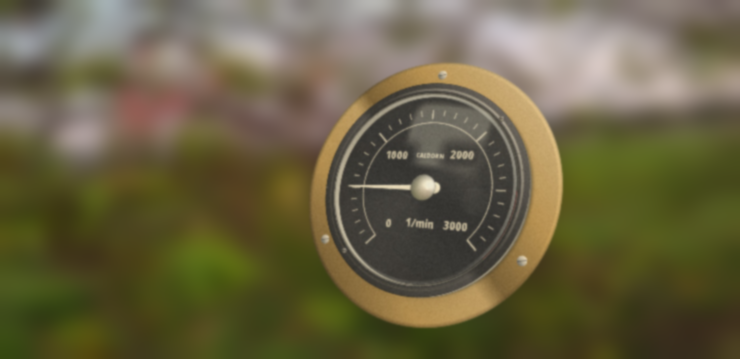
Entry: 500,rpm
